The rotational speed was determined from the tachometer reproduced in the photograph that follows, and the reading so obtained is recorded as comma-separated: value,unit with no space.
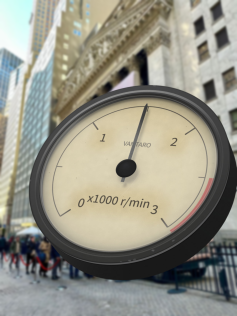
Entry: 1500,rpm
